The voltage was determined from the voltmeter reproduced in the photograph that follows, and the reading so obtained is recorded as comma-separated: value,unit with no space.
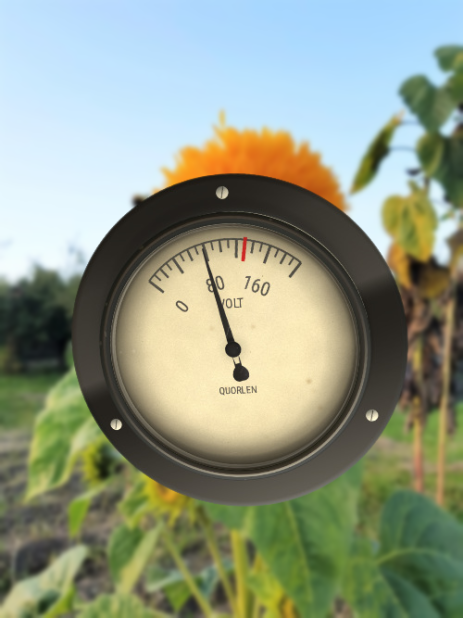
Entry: 80,V
